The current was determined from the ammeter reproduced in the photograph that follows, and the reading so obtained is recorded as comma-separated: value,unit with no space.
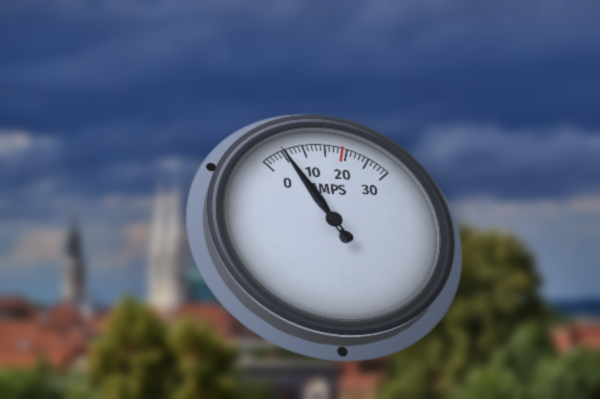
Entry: 5,A
